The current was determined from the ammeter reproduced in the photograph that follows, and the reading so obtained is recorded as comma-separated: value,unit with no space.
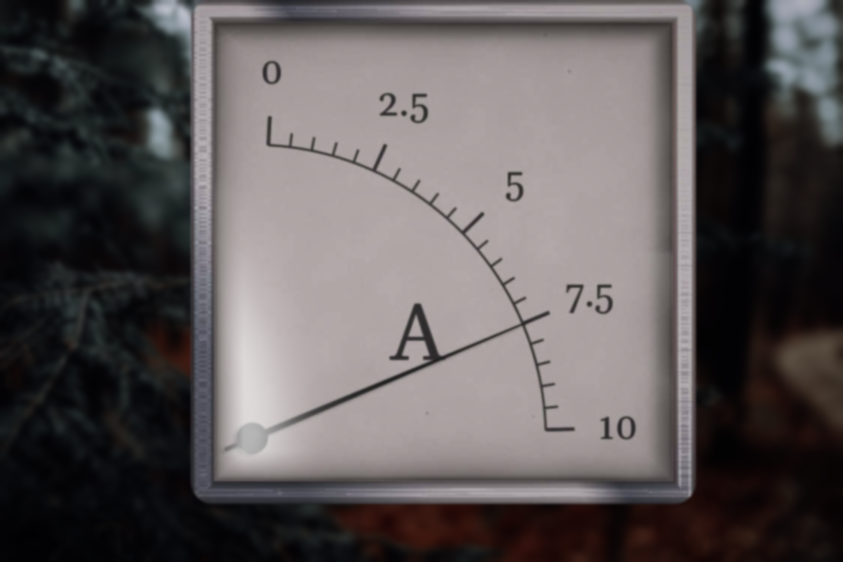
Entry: 7.5,A
